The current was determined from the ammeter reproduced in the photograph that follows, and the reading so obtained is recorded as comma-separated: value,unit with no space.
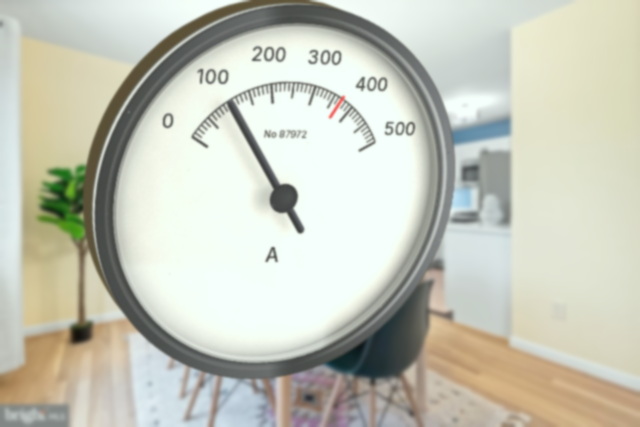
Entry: 100,A
